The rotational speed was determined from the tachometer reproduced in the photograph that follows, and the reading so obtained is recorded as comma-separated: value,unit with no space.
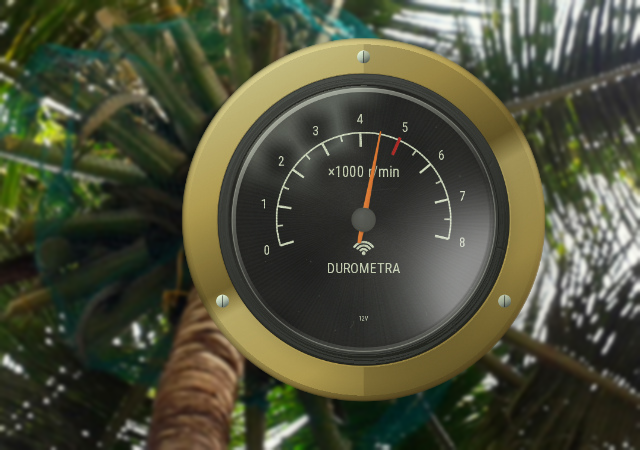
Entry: 4500,rpm
